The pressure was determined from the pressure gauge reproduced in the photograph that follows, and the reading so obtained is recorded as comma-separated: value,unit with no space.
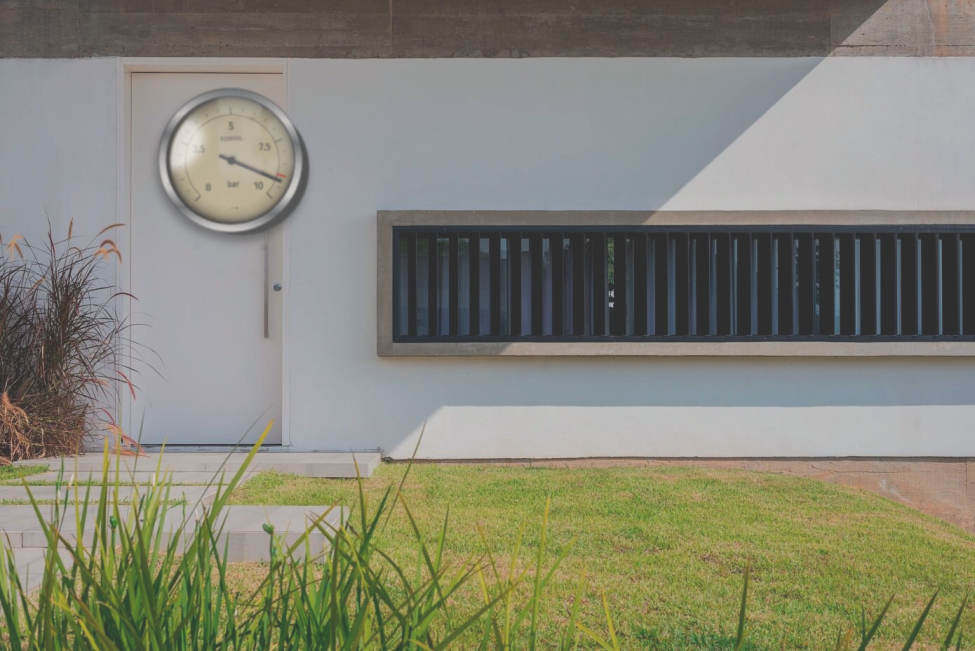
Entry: 9.25,bar
